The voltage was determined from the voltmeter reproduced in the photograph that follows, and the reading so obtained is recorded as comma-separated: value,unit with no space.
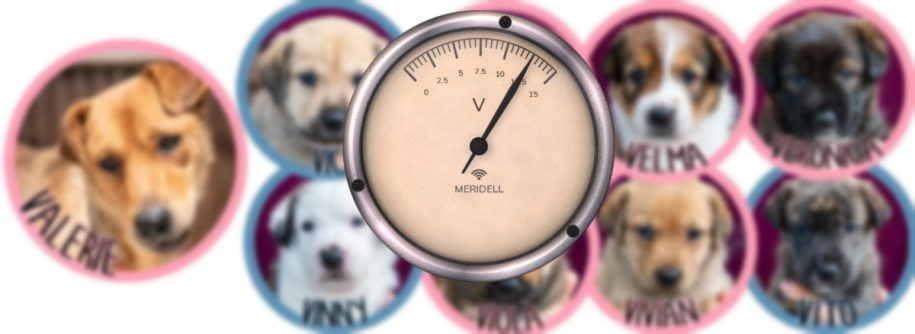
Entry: 12.5,V
